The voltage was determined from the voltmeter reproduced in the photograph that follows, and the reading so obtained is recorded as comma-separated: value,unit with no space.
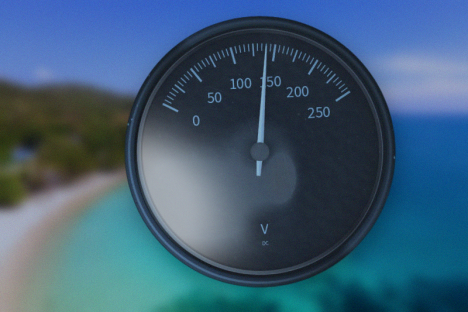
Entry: 140,V
